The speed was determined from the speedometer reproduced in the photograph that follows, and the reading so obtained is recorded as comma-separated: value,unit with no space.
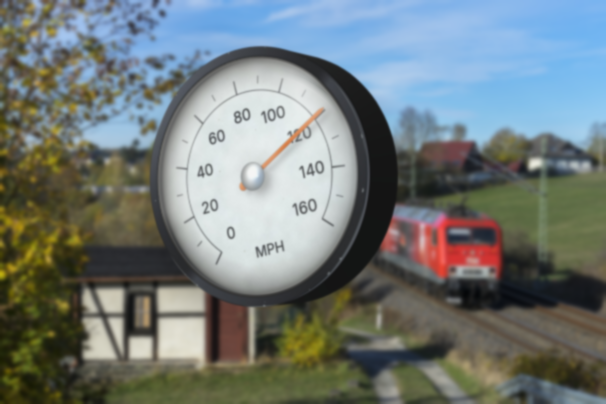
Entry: 120,mph
